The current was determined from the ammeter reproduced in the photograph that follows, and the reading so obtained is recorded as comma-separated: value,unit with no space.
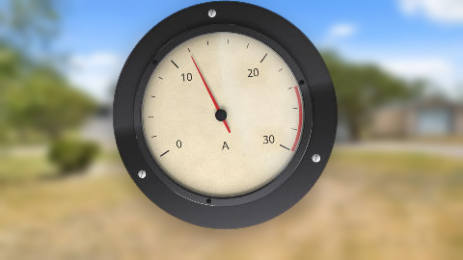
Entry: 12,A
